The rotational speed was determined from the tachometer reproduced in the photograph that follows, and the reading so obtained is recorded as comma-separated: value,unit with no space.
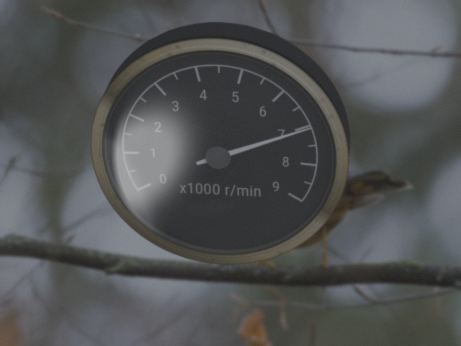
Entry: 7000,rpm
